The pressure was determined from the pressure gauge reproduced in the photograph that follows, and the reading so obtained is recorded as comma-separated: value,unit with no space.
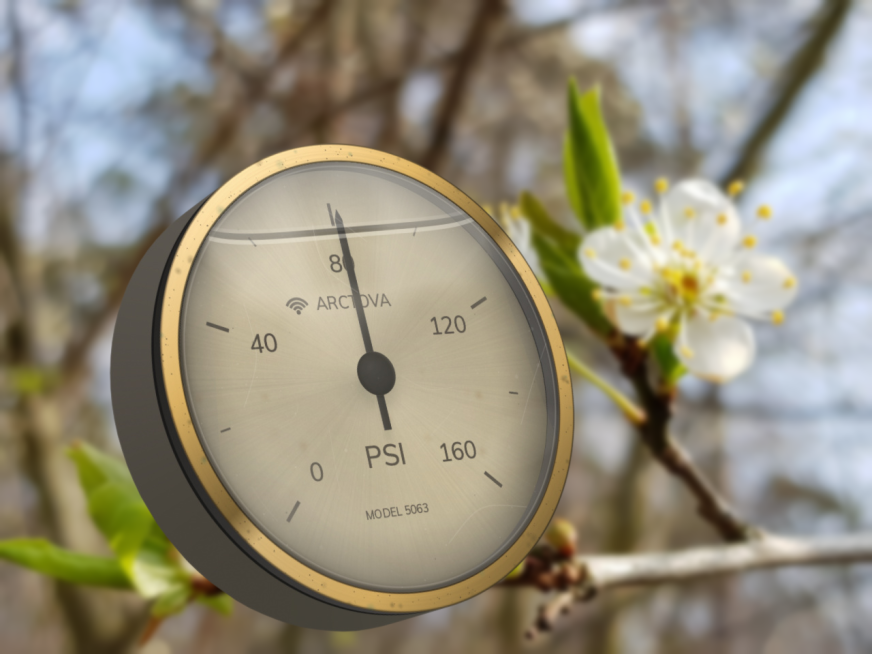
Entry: 80,psi
